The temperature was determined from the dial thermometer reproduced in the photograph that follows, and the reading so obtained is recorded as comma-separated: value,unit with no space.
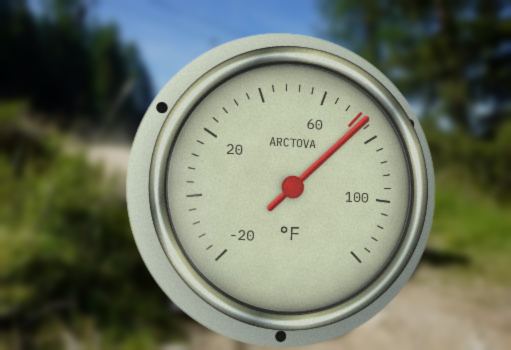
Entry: 74,°F
